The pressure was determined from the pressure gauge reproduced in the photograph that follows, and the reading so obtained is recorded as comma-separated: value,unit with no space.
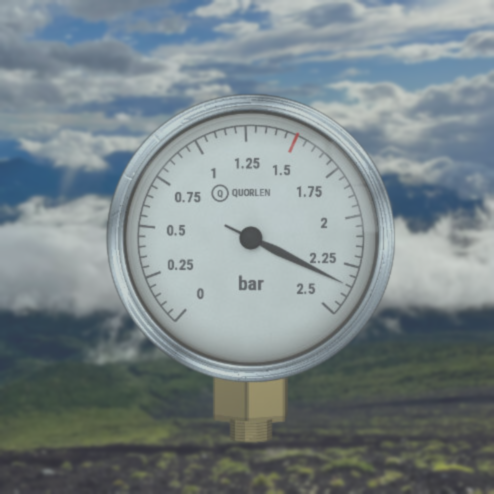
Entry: 2.35,bar
